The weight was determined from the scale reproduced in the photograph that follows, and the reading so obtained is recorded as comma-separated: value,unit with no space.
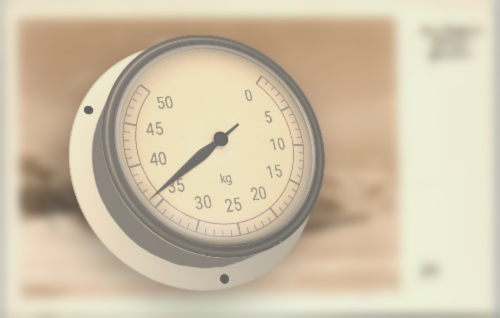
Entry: 36,kg
